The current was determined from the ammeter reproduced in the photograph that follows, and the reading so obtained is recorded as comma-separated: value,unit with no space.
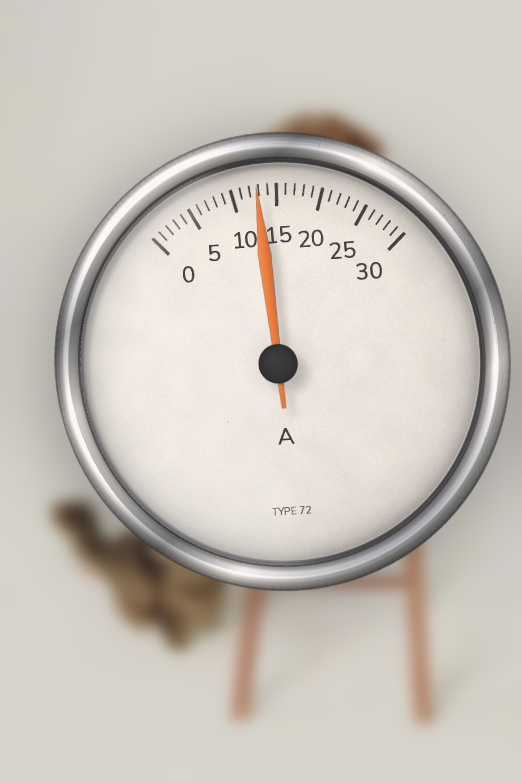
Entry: 13,A
